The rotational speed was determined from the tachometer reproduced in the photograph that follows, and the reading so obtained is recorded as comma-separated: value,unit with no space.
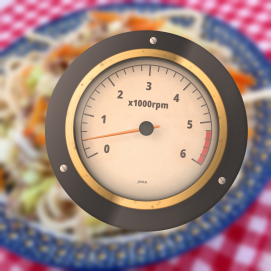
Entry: 400,rpm
